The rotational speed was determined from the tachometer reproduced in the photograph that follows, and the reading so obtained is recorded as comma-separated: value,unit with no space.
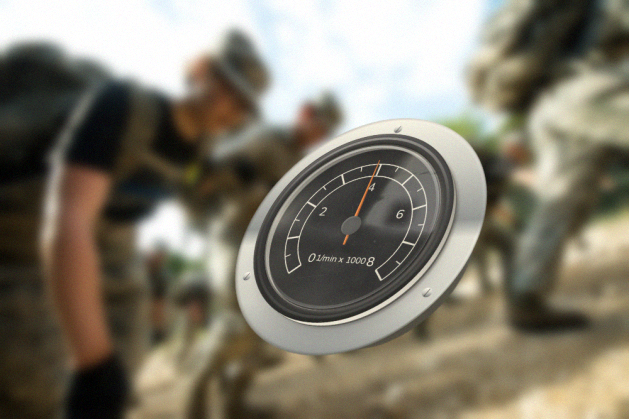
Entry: 4000,rpm
